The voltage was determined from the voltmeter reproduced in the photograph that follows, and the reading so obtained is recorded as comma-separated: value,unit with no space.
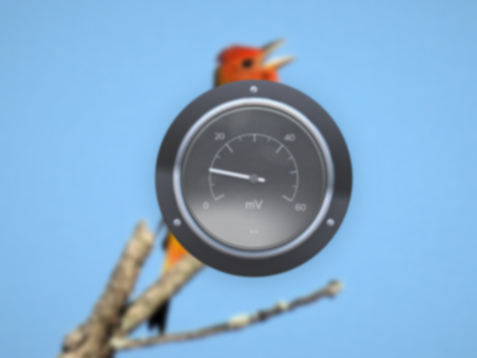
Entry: 10,mV
